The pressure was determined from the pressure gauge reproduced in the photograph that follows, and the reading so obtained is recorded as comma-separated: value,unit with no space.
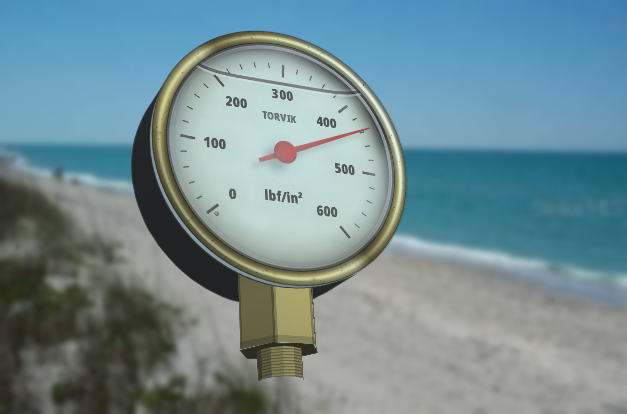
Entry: 440,psi
